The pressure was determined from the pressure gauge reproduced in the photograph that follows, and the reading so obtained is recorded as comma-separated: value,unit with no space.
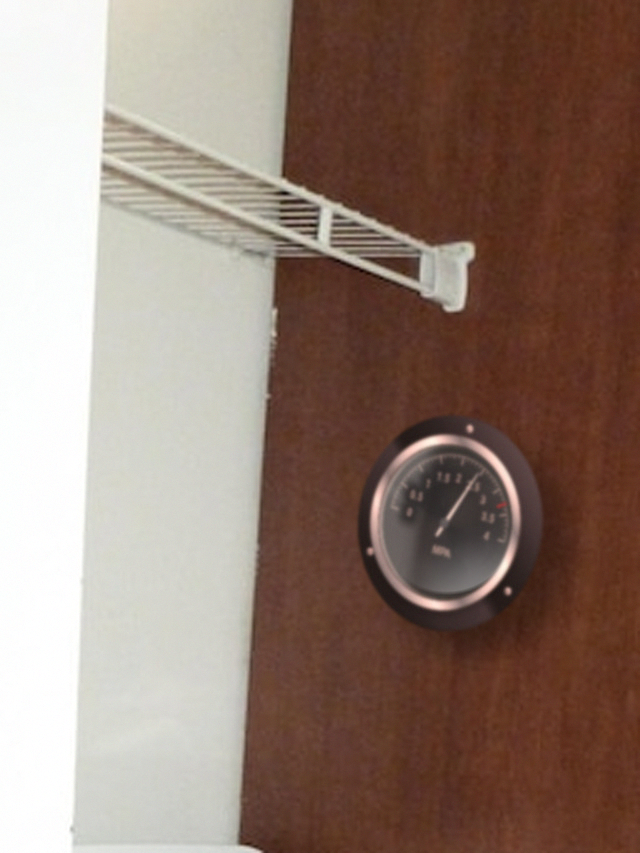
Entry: 2.5,MPa
